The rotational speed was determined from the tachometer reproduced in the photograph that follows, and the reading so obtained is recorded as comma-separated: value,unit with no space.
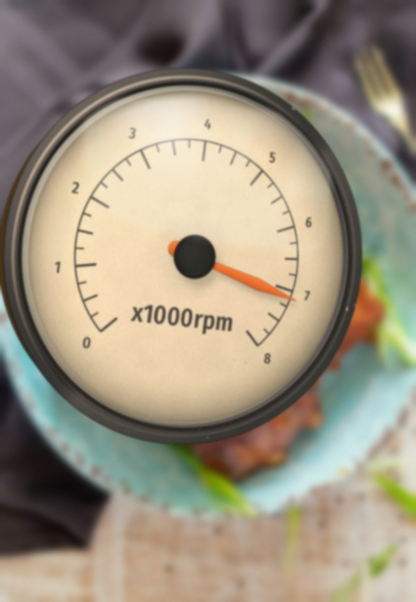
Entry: 7125,rpm
